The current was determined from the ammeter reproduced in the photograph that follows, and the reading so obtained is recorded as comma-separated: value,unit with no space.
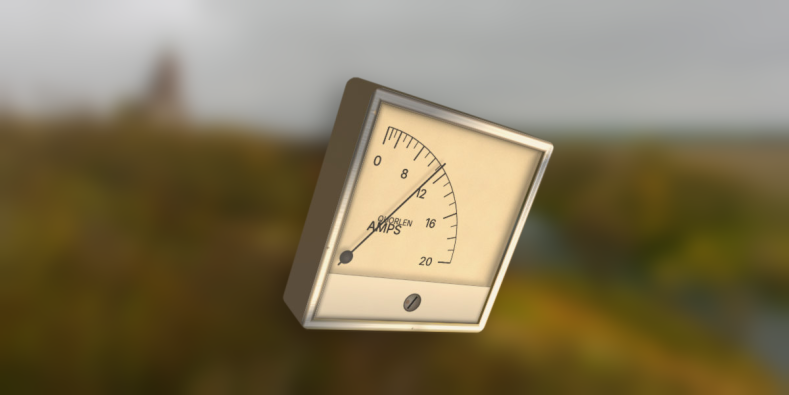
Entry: 11,A
